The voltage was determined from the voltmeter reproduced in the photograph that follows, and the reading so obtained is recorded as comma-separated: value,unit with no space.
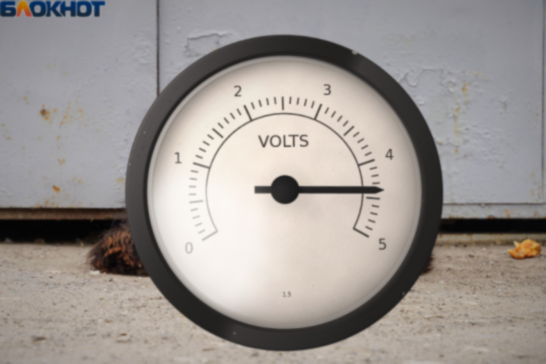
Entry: 4.4,V
